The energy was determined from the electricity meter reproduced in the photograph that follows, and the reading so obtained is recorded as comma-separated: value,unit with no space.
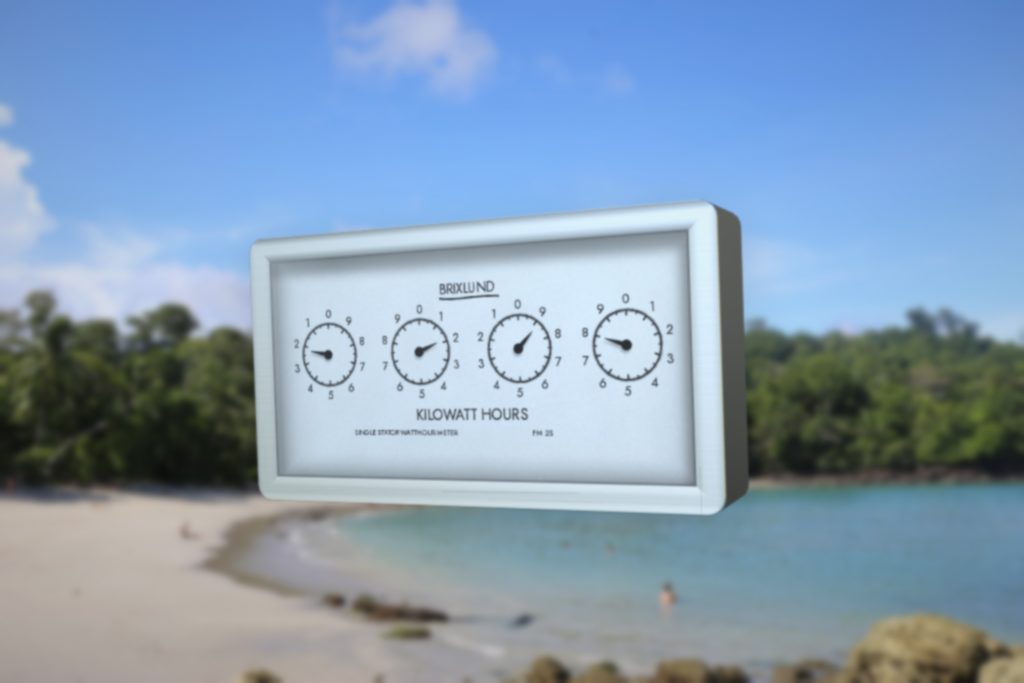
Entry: 2188,kWh
